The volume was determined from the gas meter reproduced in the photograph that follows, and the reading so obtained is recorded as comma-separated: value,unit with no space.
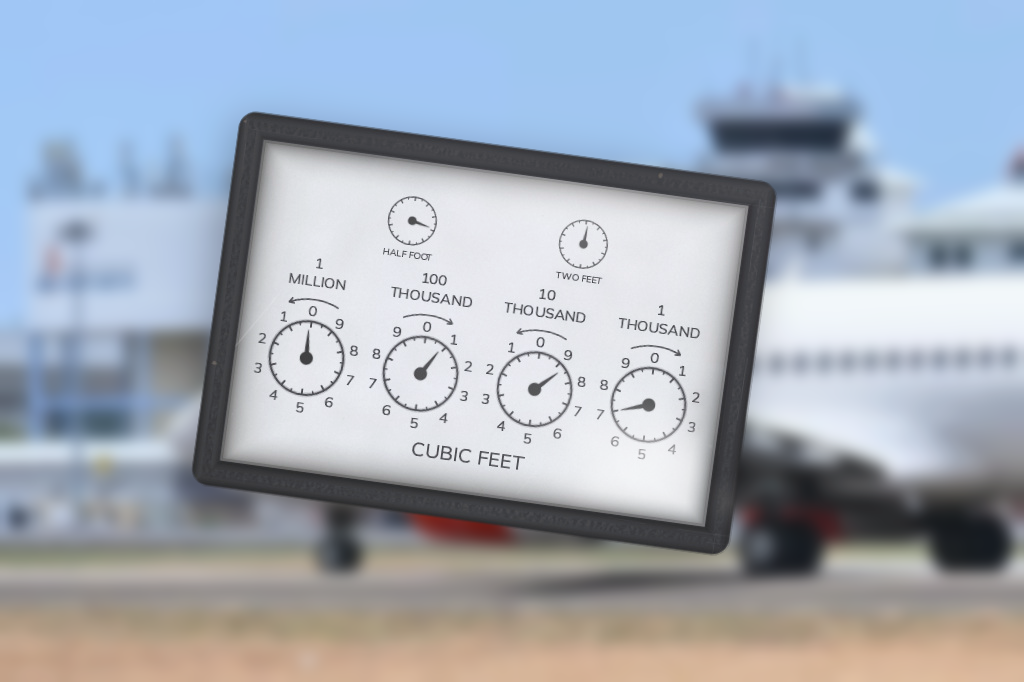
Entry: 8700,ft³
